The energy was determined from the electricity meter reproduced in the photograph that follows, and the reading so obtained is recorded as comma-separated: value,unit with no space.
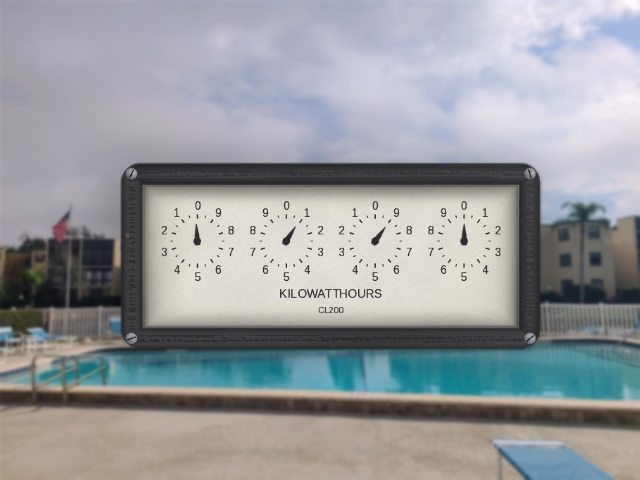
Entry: 90,kWh
